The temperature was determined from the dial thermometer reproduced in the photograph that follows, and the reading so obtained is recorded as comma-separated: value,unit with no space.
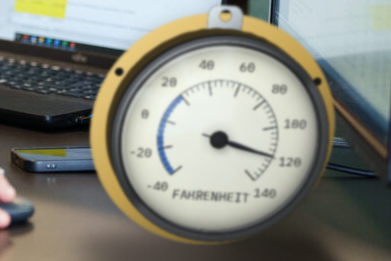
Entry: 120,°F
